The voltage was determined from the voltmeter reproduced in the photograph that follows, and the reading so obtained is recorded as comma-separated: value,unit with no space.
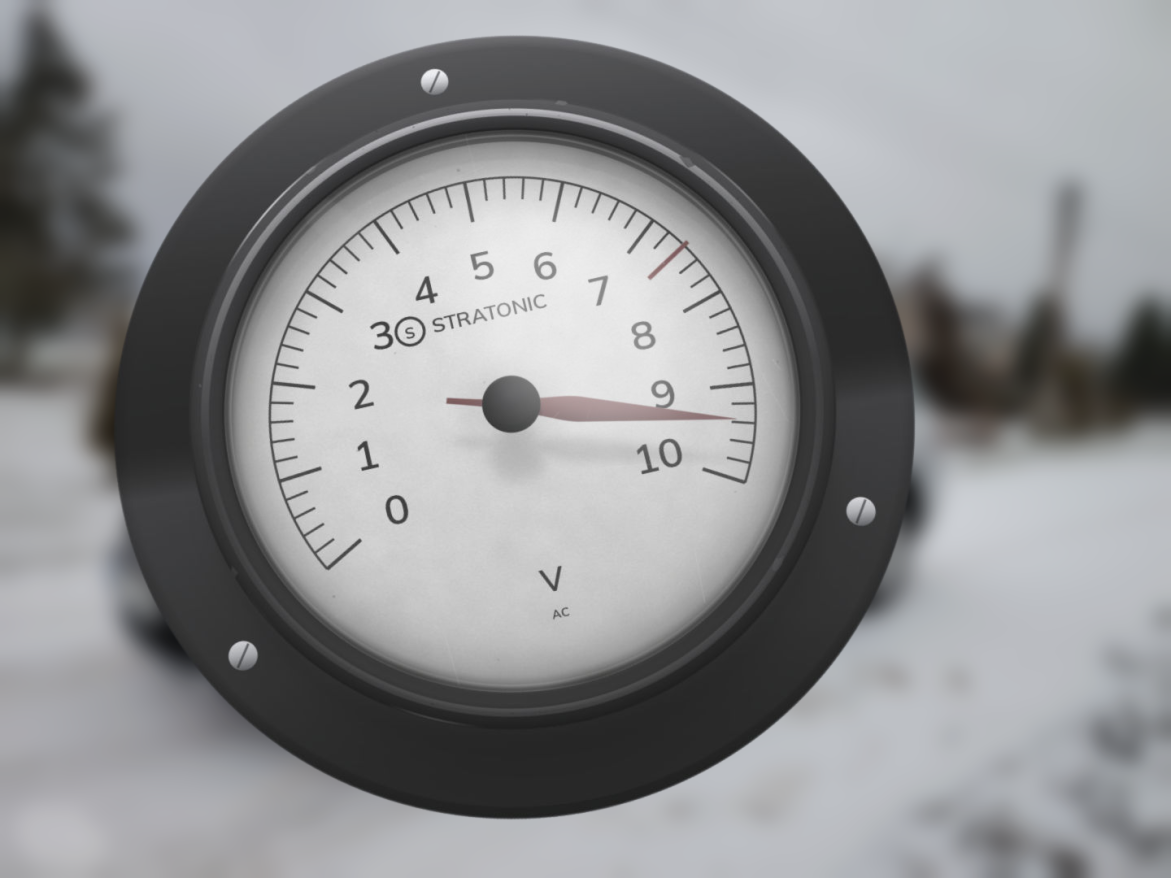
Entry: 9.4,V
